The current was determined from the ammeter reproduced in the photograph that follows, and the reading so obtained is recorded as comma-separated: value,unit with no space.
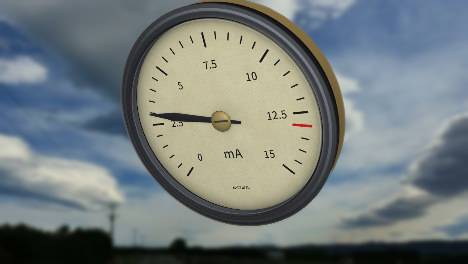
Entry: 3,mA
